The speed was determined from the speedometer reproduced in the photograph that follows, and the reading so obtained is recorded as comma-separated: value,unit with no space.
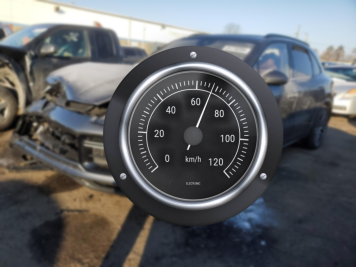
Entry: 68,km/h
